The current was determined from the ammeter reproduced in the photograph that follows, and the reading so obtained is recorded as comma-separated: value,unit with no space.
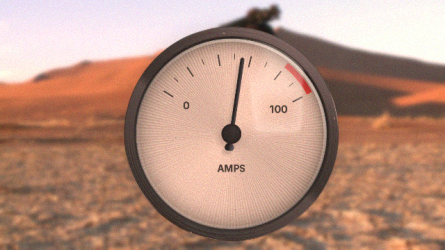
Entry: 55,A
